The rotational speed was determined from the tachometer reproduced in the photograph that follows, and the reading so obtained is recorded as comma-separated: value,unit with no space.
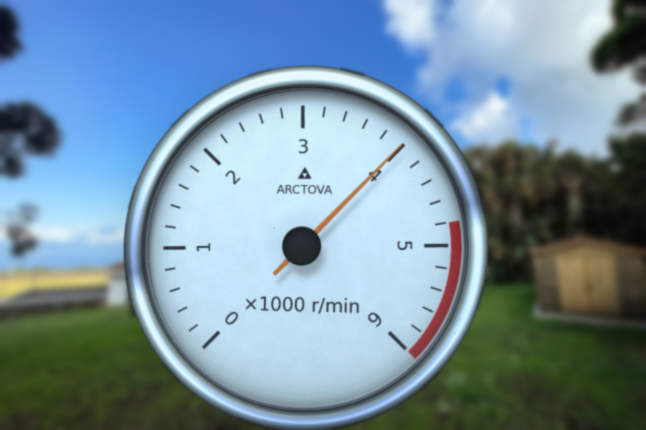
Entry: 4000,rpm
